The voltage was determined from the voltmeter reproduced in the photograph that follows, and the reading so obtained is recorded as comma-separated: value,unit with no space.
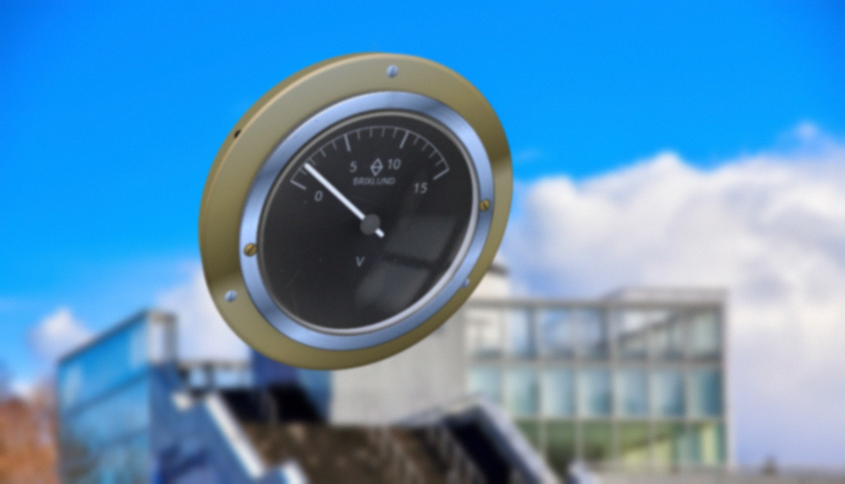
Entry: 1.5,V
